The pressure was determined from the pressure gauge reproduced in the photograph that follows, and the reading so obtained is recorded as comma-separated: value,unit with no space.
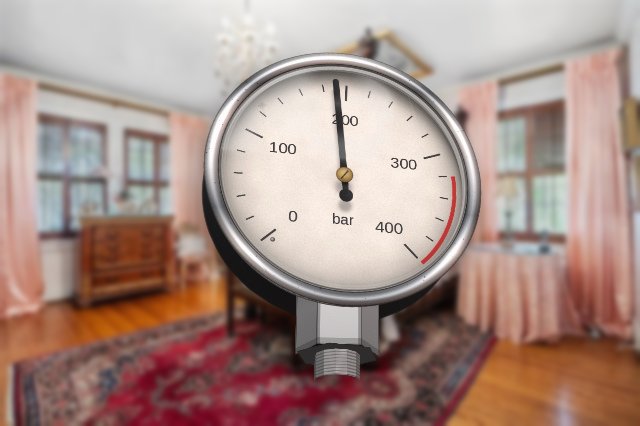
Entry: 190,bar
